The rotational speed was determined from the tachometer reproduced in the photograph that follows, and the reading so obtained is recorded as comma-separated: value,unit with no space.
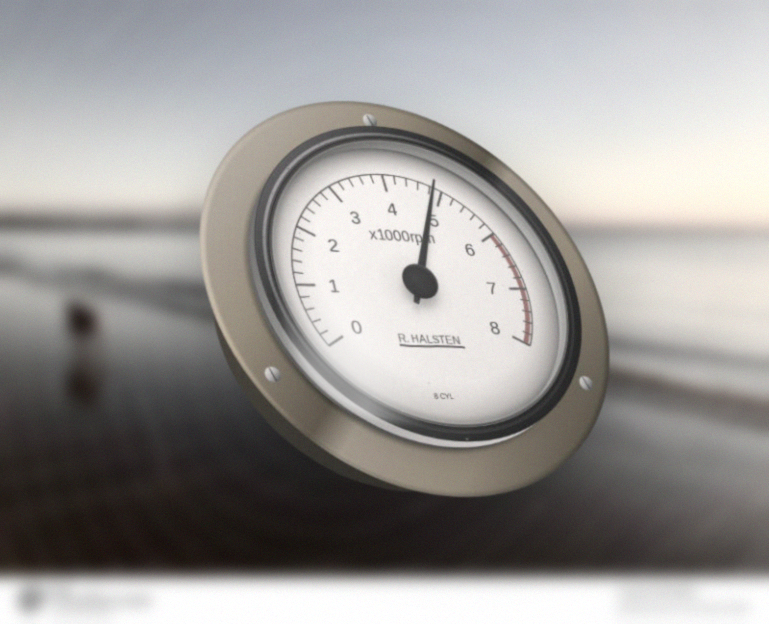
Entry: 4800,rpm
